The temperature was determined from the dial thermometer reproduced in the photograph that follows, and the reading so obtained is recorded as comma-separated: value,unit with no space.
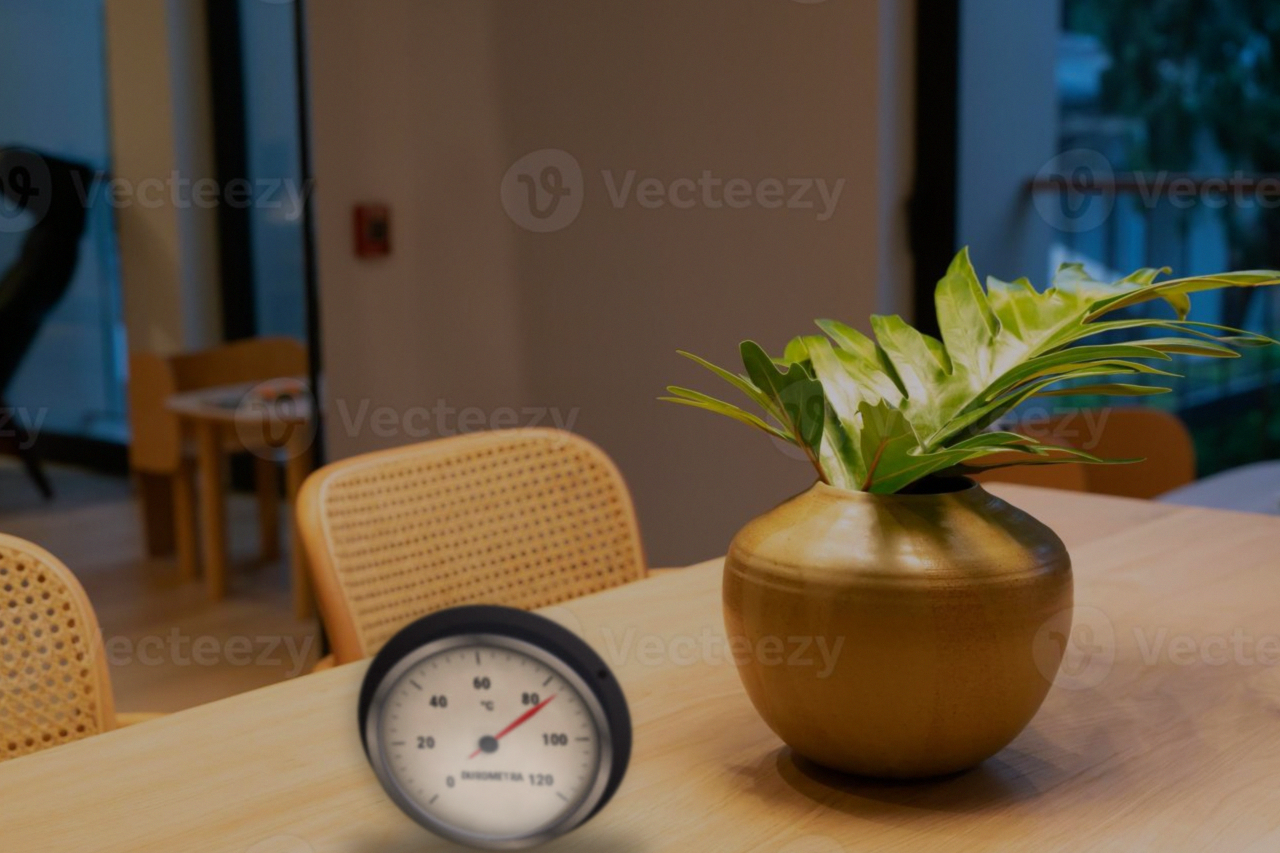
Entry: 84,°C
